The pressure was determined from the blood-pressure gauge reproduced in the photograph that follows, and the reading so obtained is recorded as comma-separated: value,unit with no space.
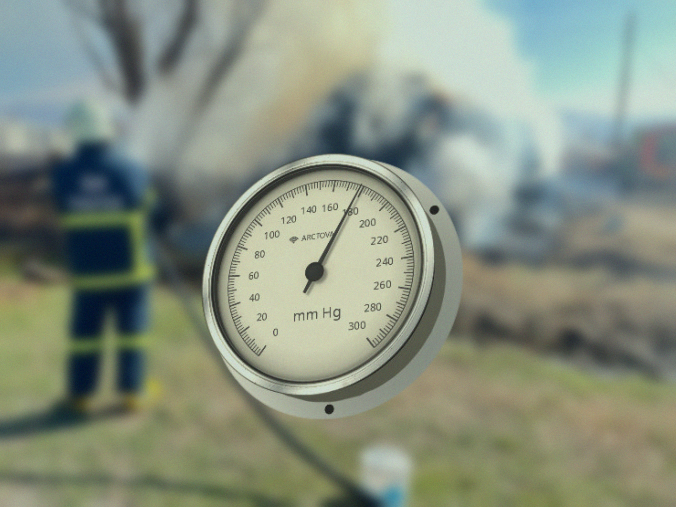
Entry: 180,mmHg
